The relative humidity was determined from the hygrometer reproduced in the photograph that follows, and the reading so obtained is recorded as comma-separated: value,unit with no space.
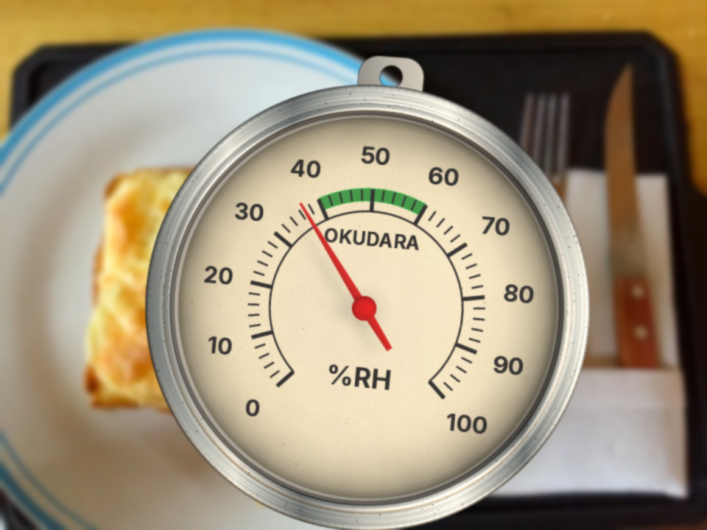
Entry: 37,%
